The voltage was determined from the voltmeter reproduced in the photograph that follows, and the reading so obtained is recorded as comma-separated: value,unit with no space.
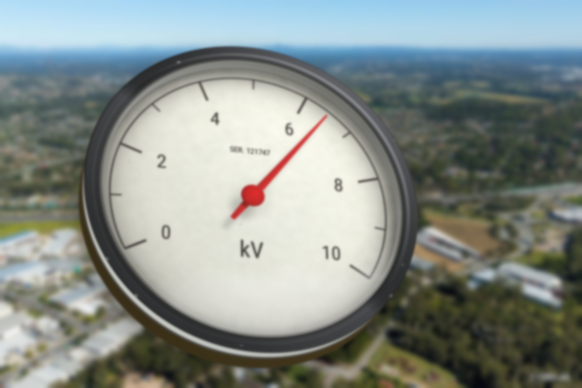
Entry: 6.5,kV
